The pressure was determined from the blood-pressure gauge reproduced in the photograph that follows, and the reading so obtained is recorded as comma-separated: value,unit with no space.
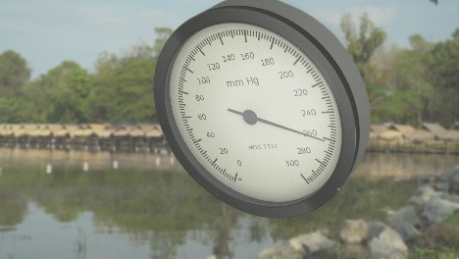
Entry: 260,mmHg
